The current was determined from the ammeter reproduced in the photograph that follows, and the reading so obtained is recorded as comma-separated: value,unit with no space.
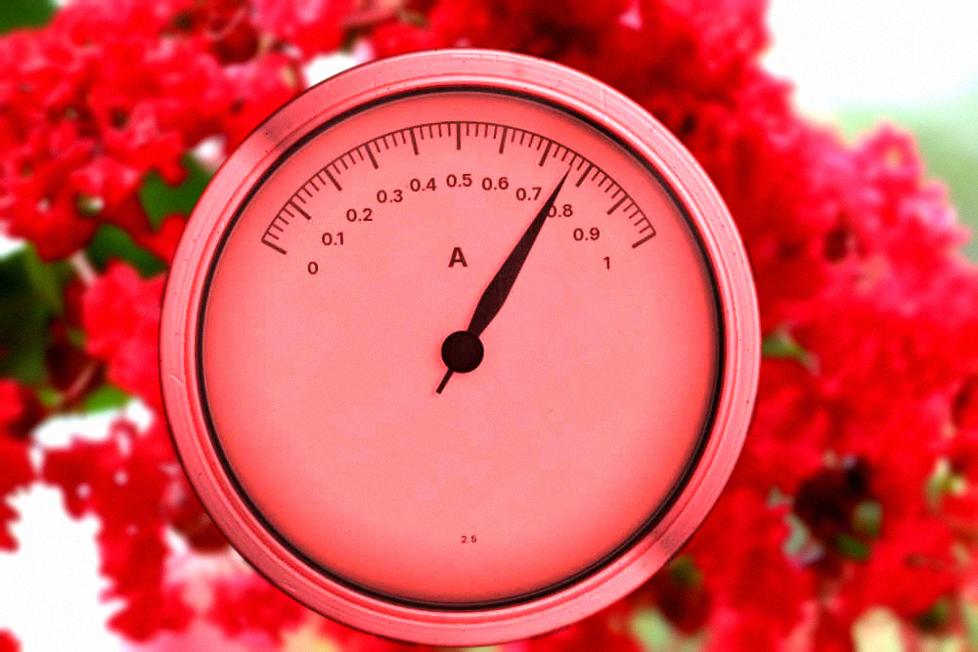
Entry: 0.76,A
